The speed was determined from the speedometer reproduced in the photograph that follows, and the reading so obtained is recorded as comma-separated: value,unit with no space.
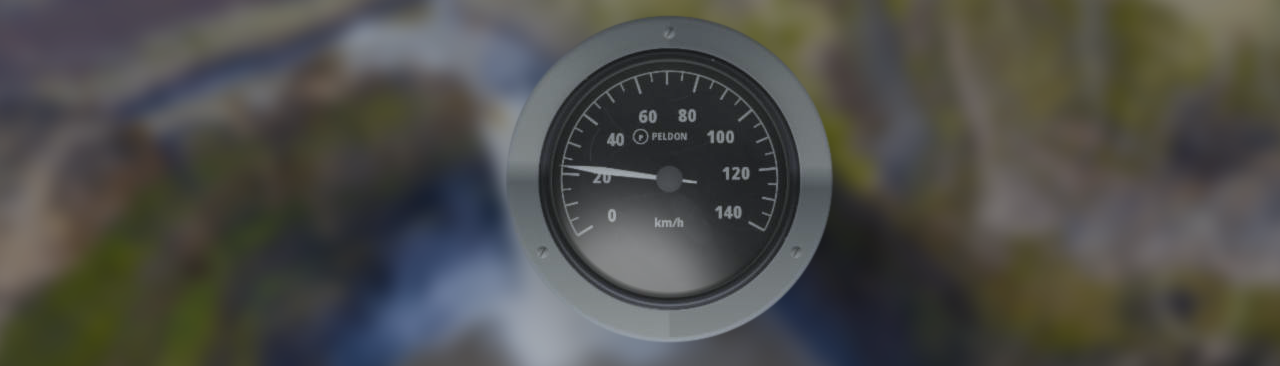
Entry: 22.5,km/h
